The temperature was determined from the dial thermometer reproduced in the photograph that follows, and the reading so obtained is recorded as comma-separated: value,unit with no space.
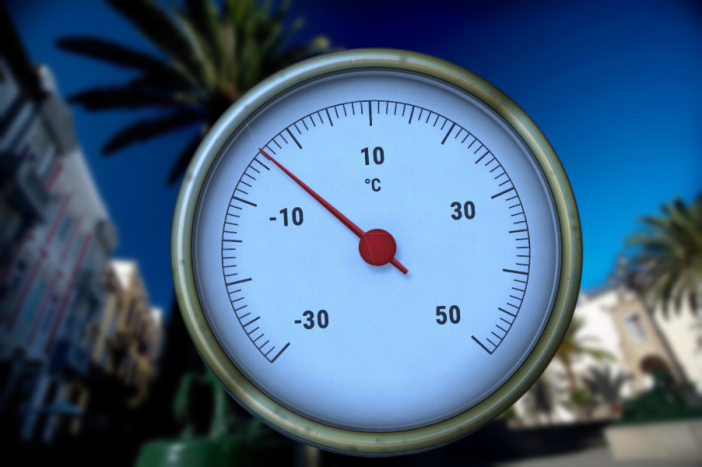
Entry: -4,°C
